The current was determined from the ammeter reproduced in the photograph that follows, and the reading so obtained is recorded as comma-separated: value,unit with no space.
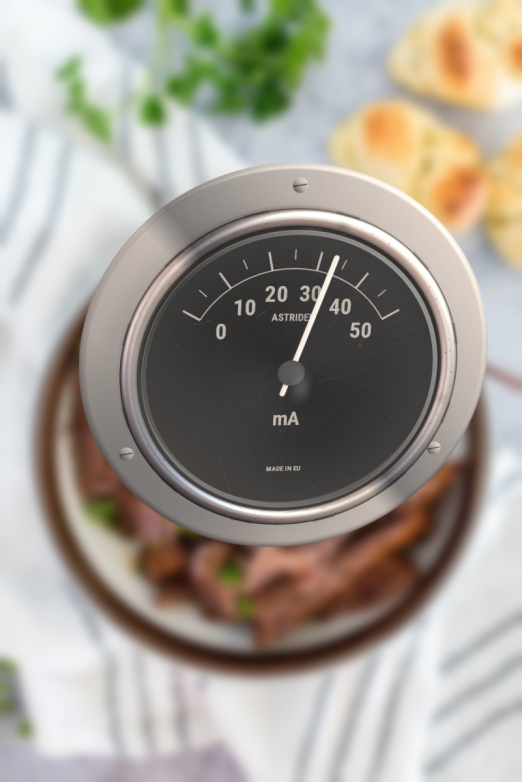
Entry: 32.5,mA
